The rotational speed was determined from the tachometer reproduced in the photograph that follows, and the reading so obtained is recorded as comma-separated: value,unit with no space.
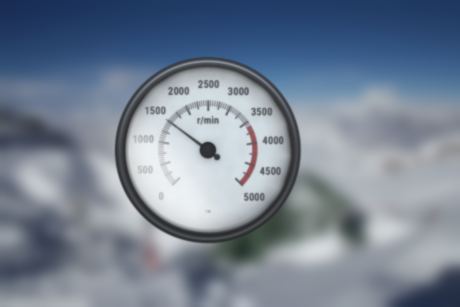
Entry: 1500,rpm
